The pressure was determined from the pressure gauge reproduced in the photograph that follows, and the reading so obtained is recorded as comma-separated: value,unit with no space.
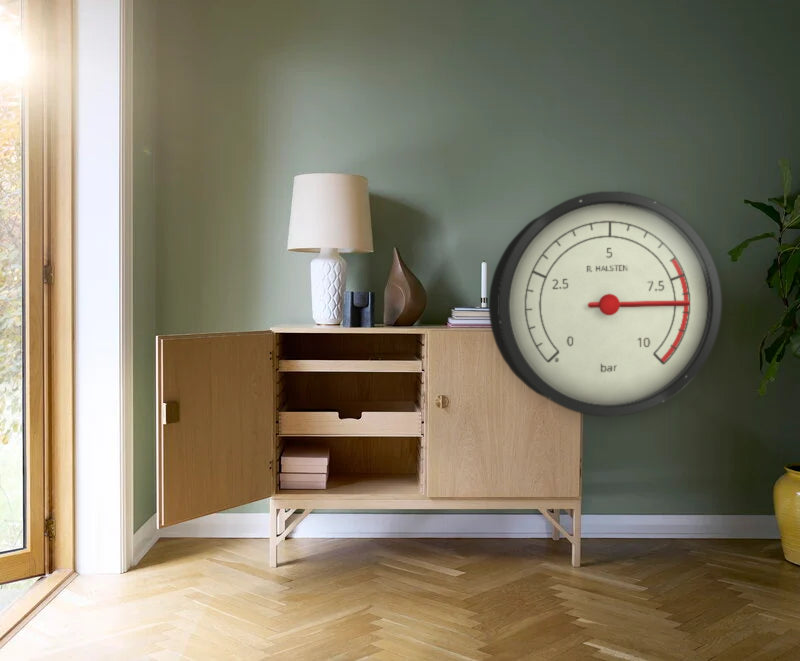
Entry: 8.25,bar
